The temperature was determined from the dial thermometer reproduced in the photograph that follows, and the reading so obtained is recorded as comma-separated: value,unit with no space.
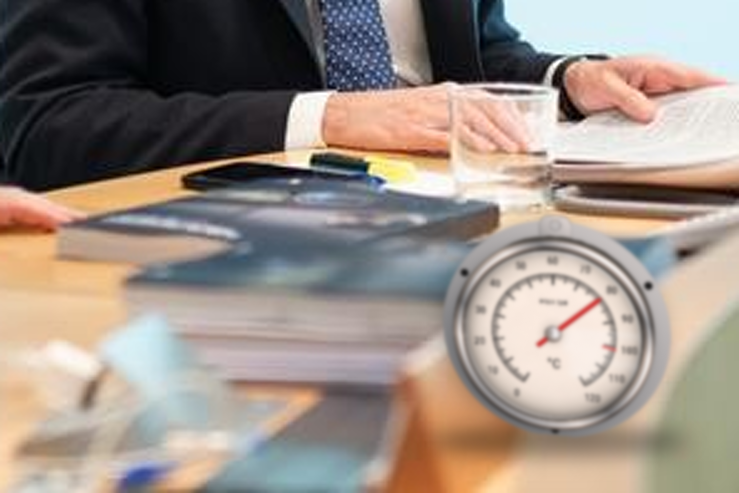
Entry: 80,°C
